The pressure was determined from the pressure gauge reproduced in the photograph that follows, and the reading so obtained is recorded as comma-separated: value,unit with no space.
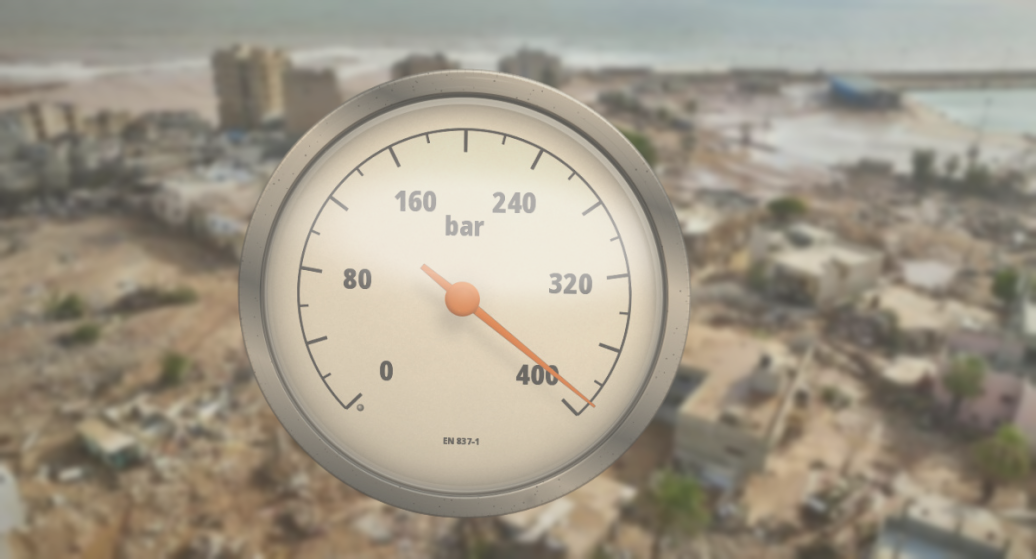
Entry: 390,bar
